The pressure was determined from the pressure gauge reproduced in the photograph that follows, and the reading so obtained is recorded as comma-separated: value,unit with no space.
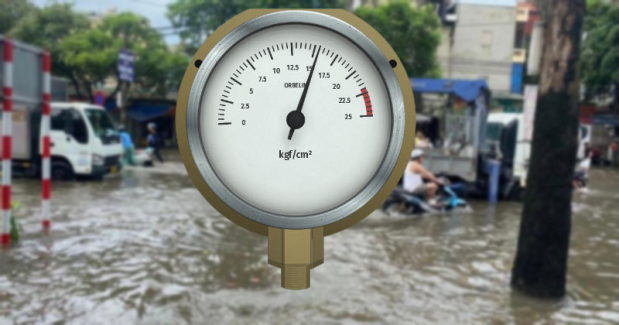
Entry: 15.5,kg/cm²
